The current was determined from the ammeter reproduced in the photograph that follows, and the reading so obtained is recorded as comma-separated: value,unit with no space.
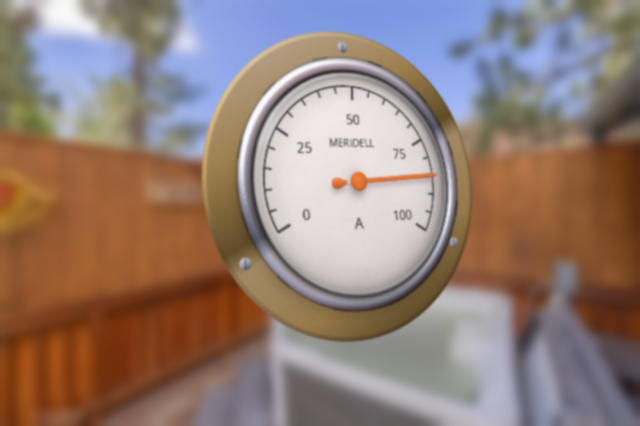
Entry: 85,A
